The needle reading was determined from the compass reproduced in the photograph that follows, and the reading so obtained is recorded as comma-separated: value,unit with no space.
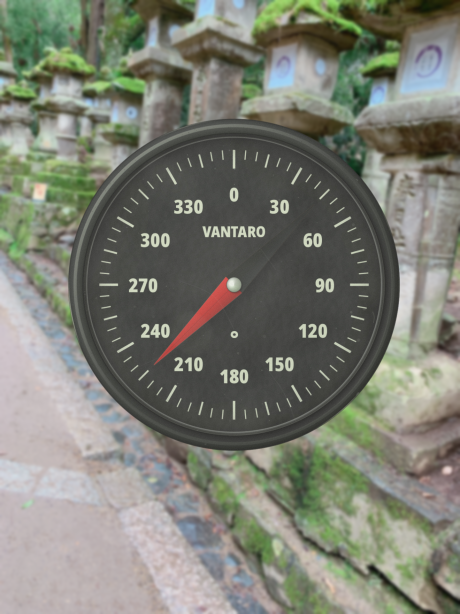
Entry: 225,°
